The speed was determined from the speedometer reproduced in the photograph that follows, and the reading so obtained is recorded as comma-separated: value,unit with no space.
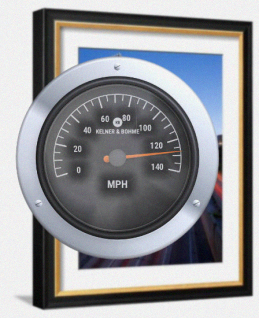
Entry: 127.5,mph
